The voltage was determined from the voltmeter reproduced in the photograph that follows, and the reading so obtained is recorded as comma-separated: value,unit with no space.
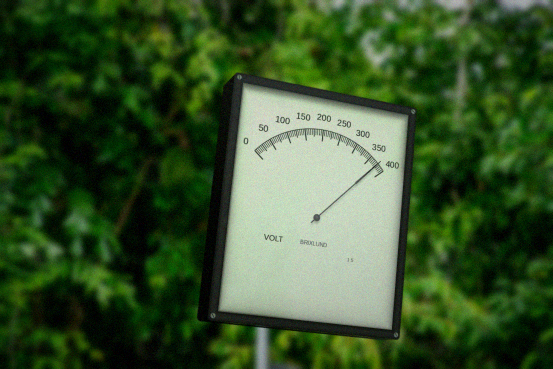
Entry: 375,V
